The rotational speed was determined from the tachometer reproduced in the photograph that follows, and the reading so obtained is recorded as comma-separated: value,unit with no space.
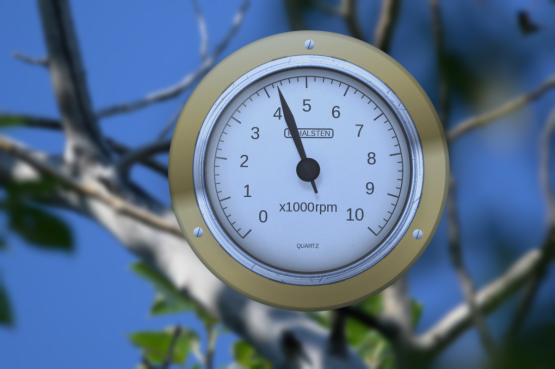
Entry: 4300,rpm
